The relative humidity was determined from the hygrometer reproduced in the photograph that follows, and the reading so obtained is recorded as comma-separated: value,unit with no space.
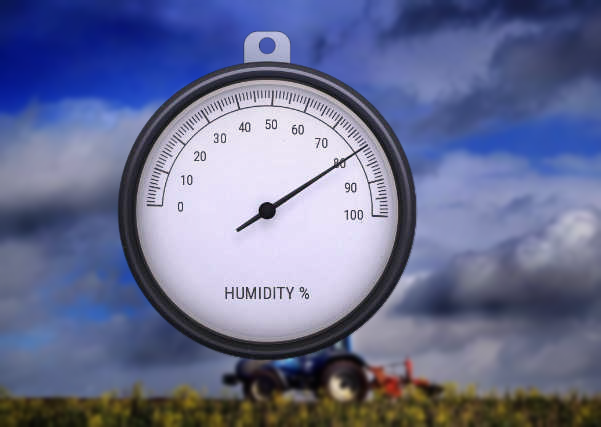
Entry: 80,%
